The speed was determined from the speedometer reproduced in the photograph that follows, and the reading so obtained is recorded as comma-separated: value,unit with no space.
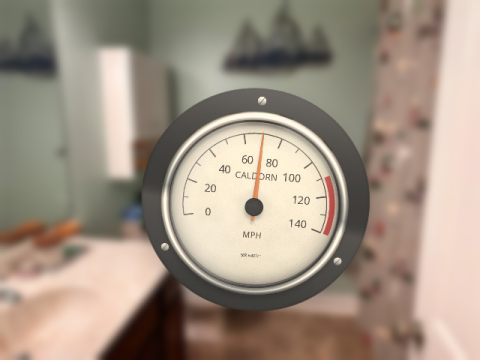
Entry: 70,mph
